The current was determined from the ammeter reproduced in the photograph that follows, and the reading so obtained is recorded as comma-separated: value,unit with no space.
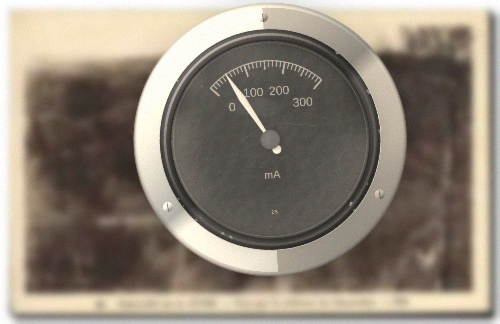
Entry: 50,mA
